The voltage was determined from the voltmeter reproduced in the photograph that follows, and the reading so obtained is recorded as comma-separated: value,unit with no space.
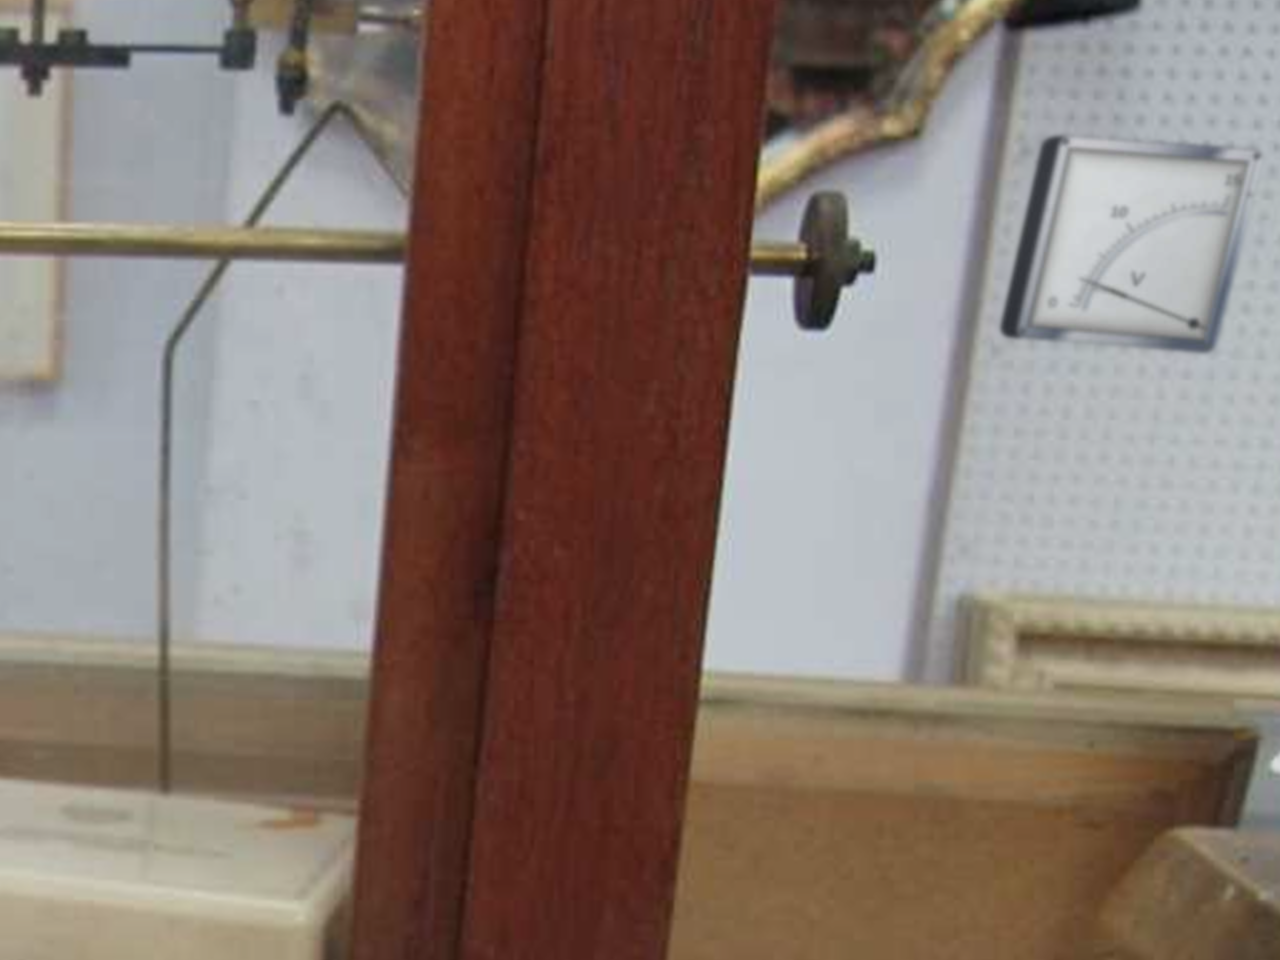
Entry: 5,V
